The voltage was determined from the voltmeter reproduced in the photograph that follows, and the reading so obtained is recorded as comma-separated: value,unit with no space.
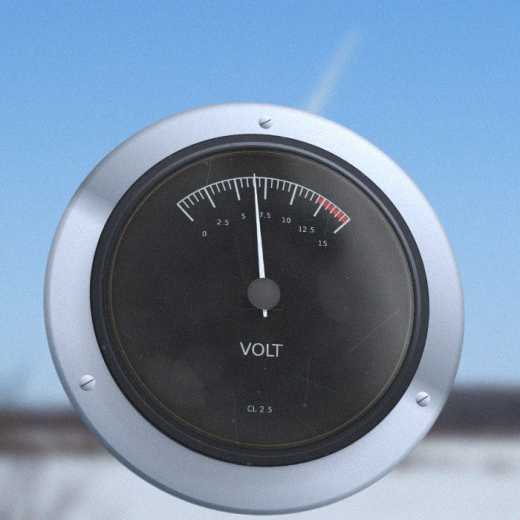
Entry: 6.5,V
